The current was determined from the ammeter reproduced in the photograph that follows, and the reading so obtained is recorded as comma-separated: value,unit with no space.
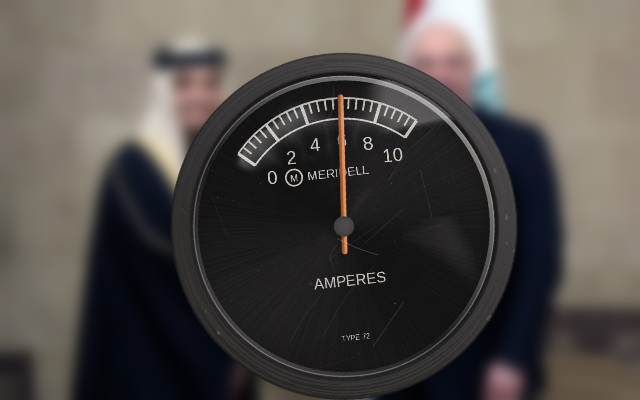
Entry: 6,A
